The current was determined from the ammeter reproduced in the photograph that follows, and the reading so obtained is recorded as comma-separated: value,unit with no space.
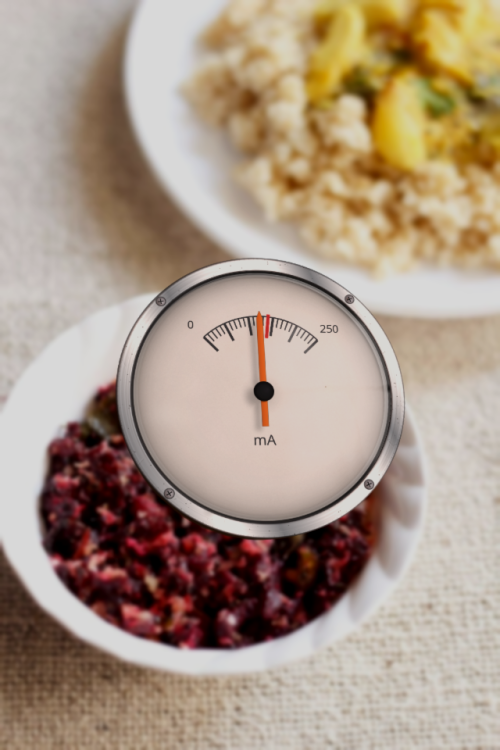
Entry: 120,mA
